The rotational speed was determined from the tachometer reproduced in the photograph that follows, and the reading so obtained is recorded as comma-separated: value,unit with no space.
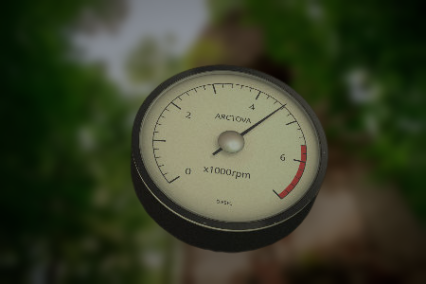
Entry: 4600,rpm
